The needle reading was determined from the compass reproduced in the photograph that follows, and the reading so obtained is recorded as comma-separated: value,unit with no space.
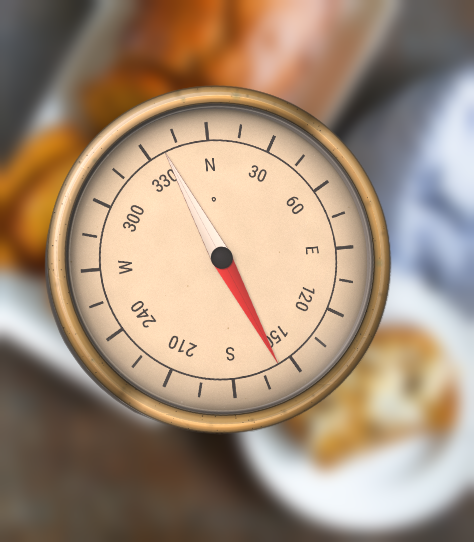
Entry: 157.5,°
